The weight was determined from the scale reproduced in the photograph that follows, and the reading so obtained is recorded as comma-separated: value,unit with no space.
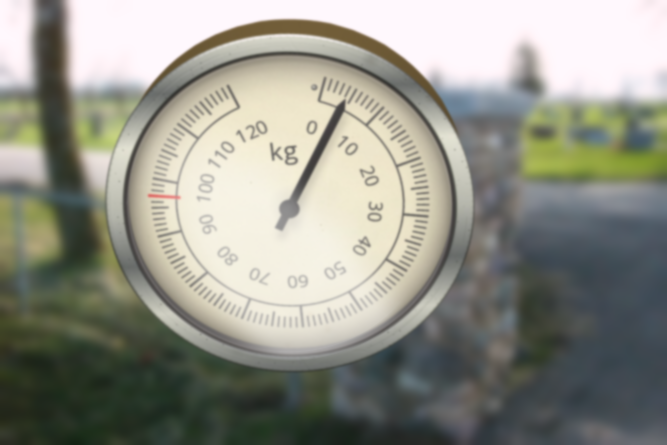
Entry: 4,kg
